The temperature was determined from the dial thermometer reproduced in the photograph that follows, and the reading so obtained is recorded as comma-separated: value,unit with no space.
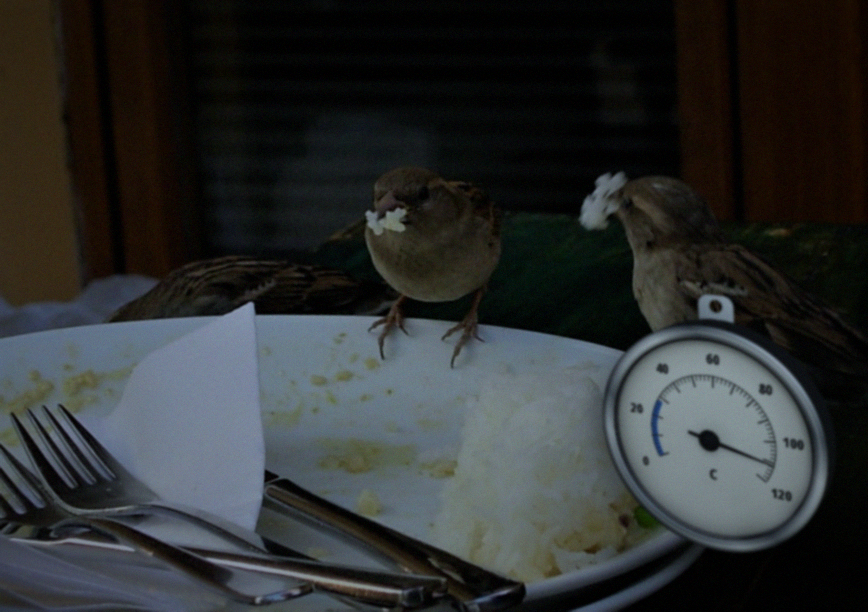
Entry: 110,°C
